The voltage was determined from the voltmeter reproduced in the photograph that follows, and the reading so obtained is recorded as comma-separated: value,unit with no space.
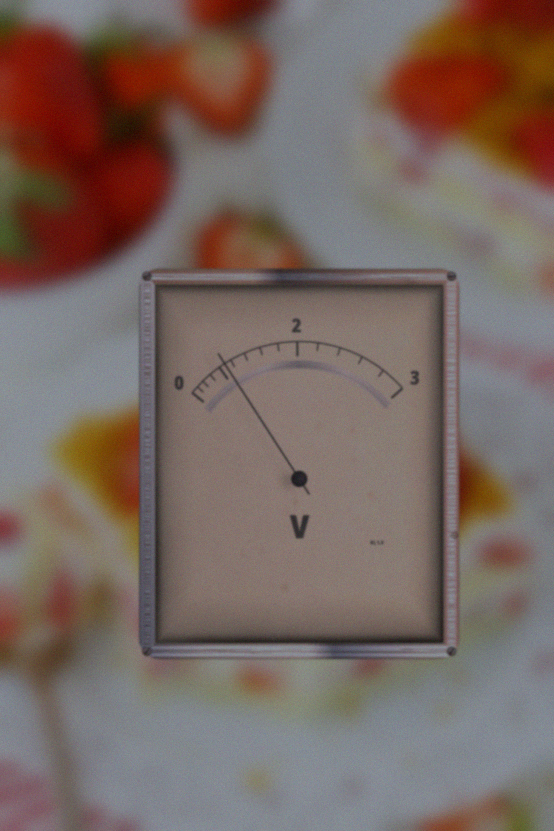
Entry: 1.1,V
